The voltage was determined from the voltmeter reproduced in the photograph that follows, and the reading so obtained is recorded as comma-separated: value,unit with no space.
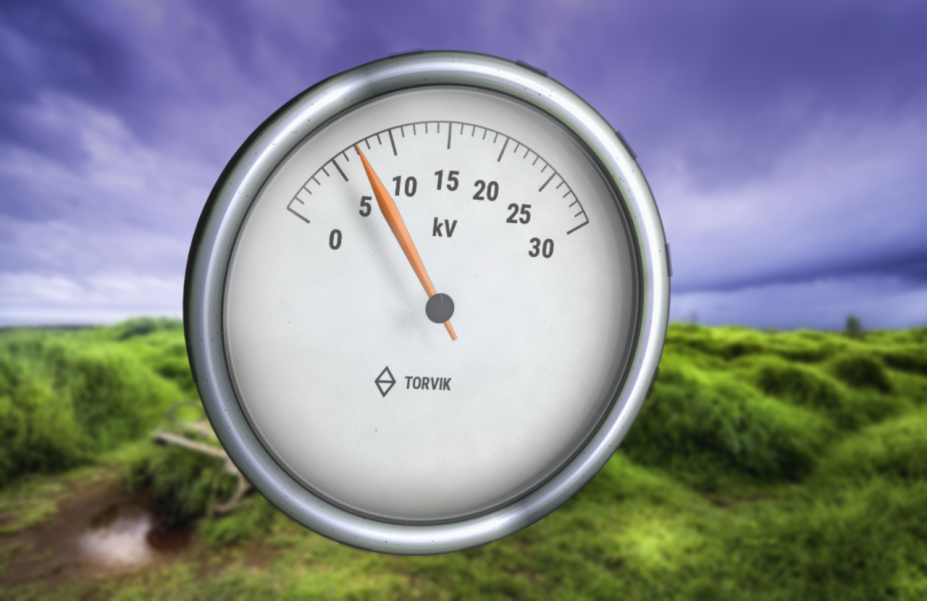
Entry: 7,kV
